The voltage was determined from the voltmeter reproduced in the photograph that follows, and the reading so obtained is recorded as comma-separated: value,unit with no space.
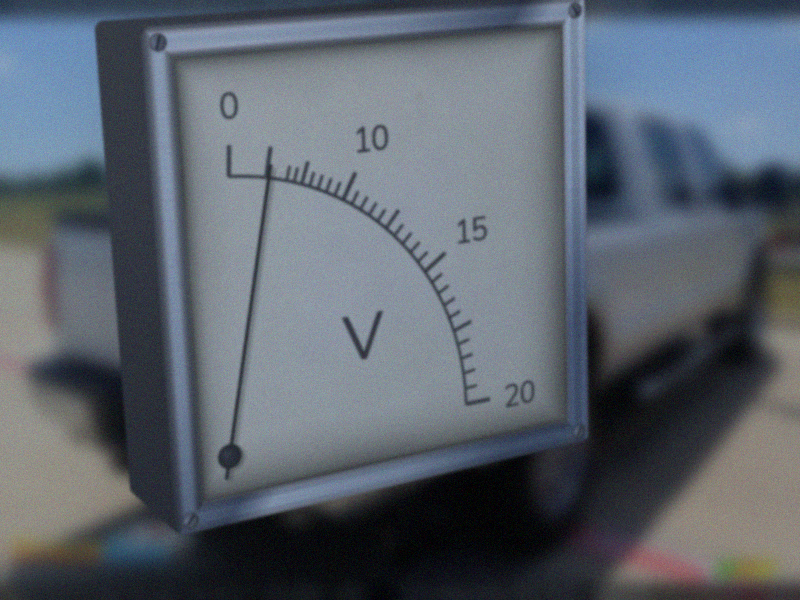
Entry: 5,V
